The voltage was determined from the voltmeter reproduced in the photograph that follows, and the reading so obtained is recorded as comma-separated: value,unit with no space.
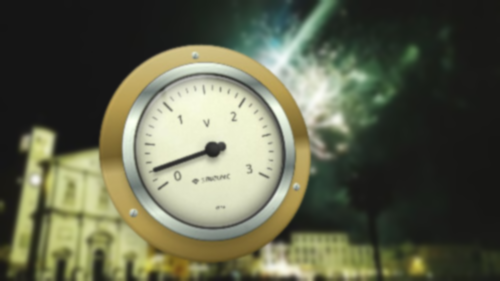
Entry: 0.2,V
